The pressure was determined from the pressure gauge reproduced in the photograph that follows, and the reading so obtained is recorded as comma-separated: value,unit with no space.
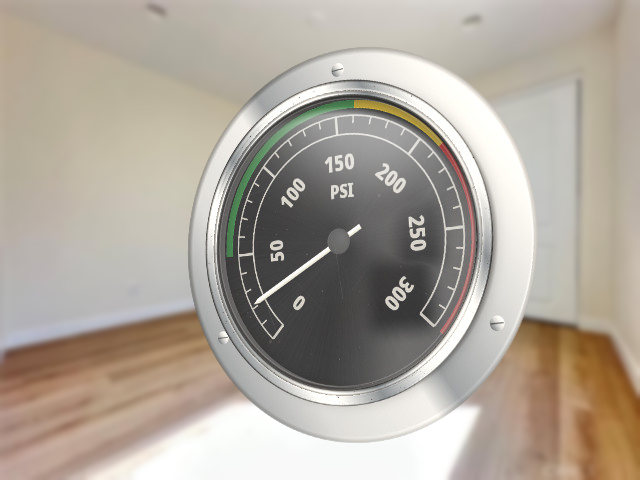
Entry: 20,psi
